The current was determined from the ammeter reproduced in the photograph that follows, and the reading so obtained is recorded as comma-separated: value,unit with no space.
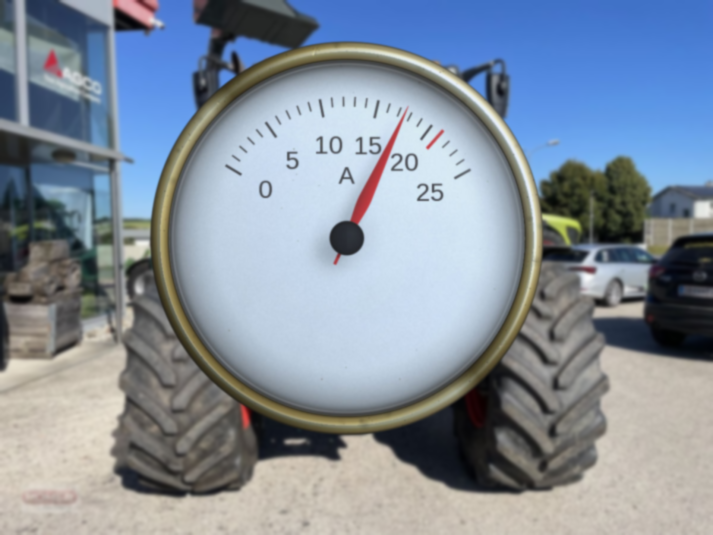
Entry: 17.5,A
